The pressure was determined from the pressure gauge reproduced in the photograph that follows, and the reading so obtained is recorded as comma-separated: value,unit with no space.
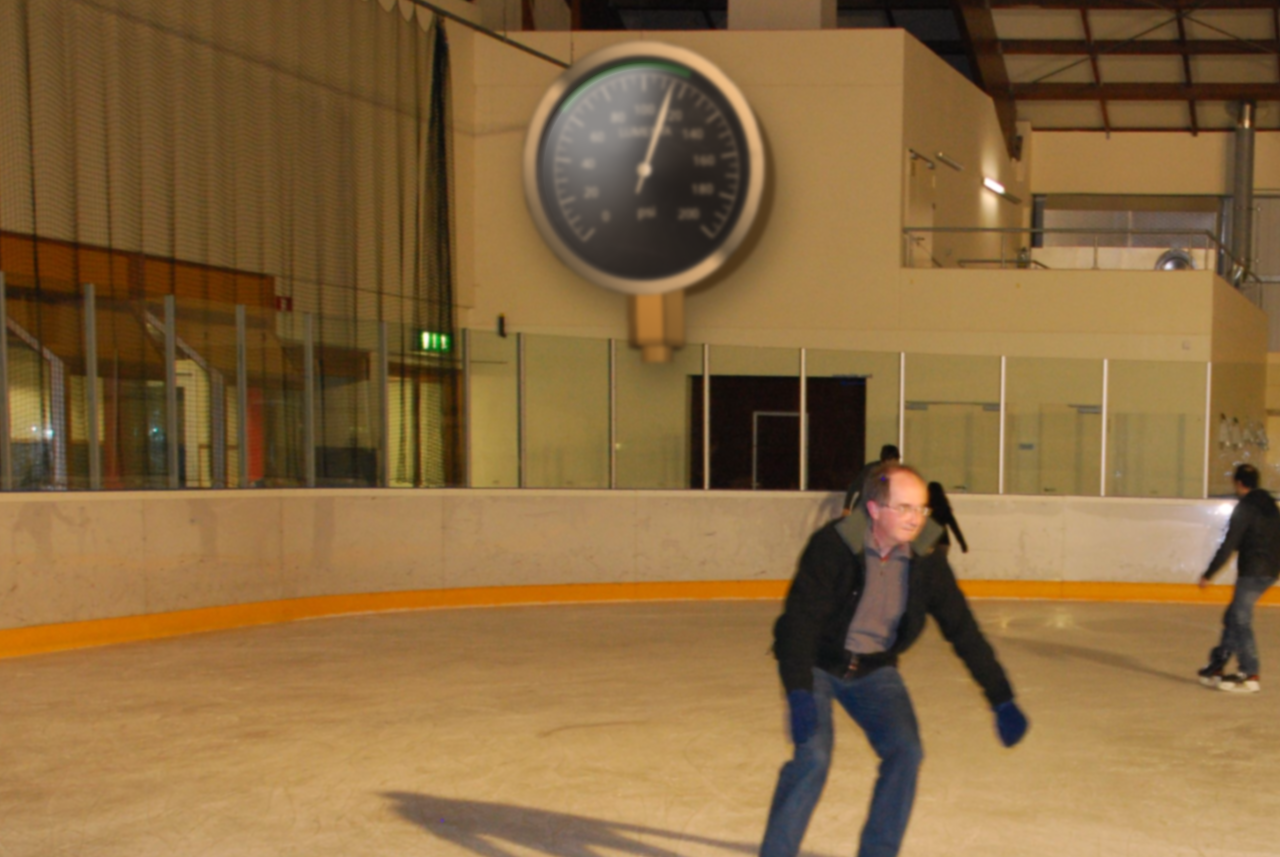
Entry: 115,psi
